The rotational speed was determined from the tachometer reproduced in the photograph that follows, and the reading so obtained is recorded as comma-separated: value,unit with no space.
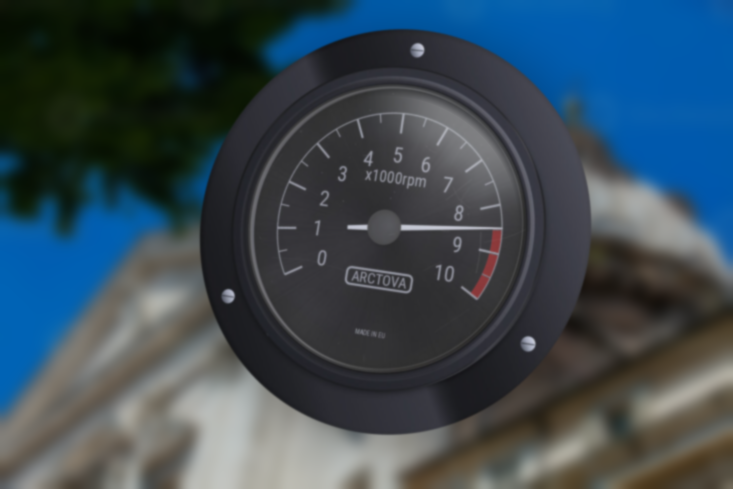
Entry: 8500,rpm
